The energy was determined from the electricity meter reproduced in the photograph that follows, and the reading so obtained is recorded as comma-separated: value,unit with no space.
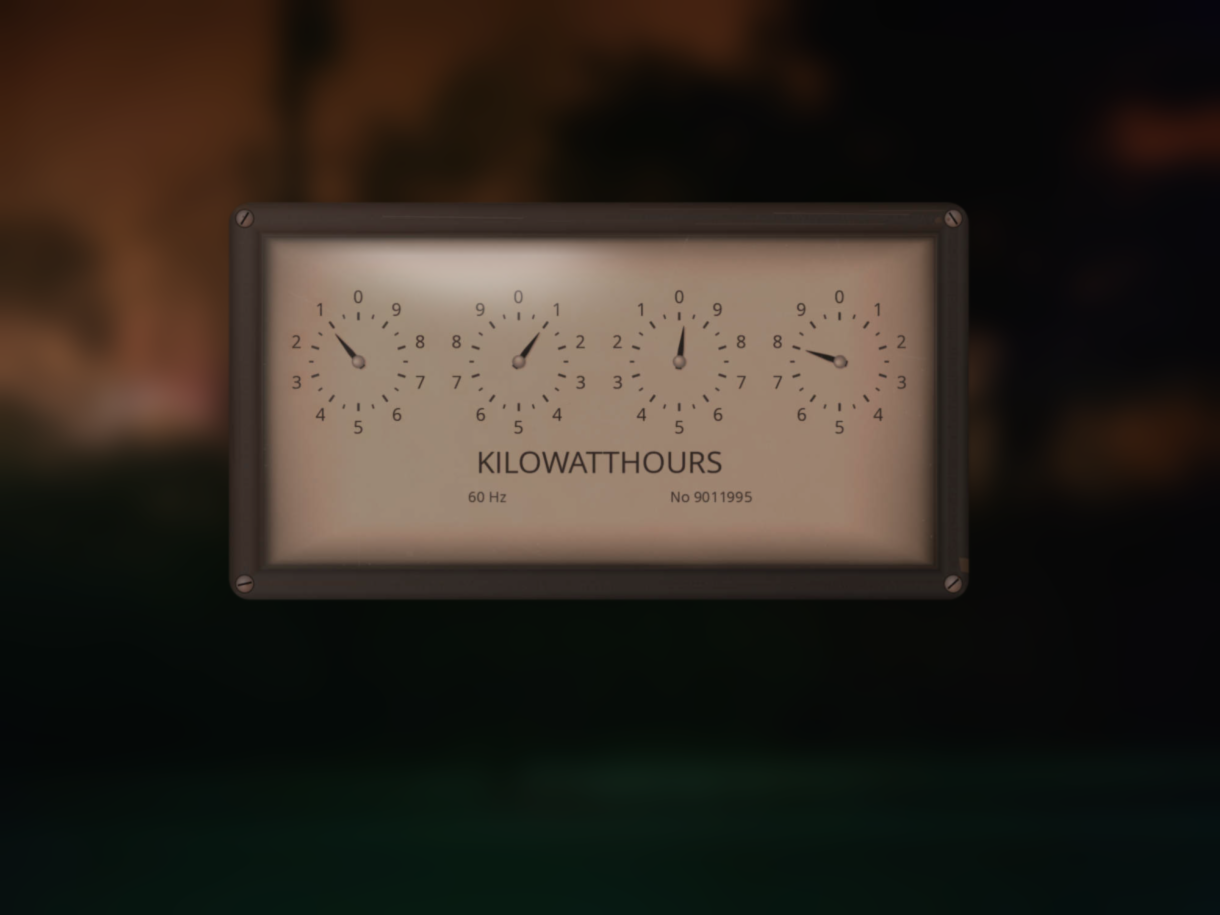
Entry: 1098,kWh
